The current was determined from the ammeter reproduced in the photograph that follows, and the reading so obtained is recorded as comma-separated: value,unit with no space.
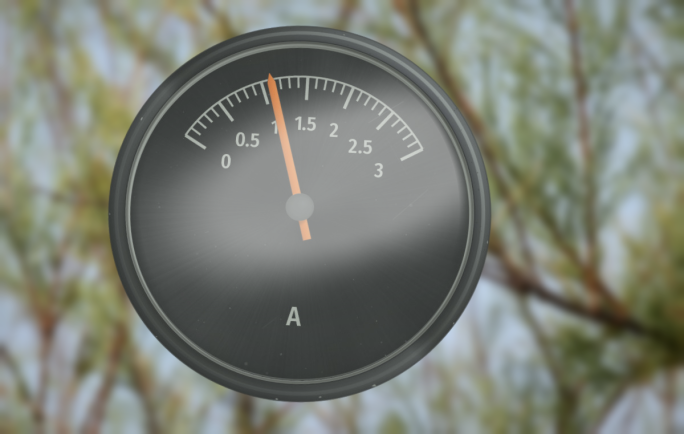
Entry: 1.1,A
